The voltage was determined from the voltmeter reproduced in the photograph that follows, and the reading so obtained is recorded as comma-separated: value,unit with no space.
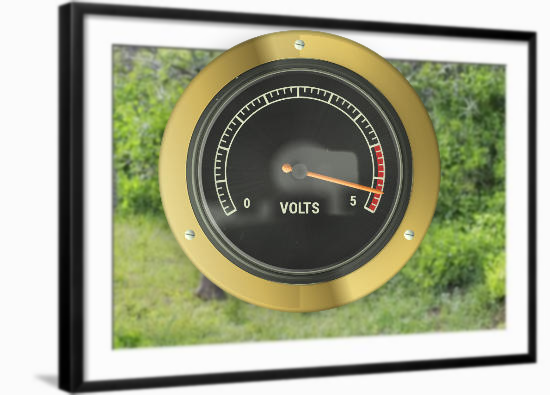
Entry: 4.7,V
